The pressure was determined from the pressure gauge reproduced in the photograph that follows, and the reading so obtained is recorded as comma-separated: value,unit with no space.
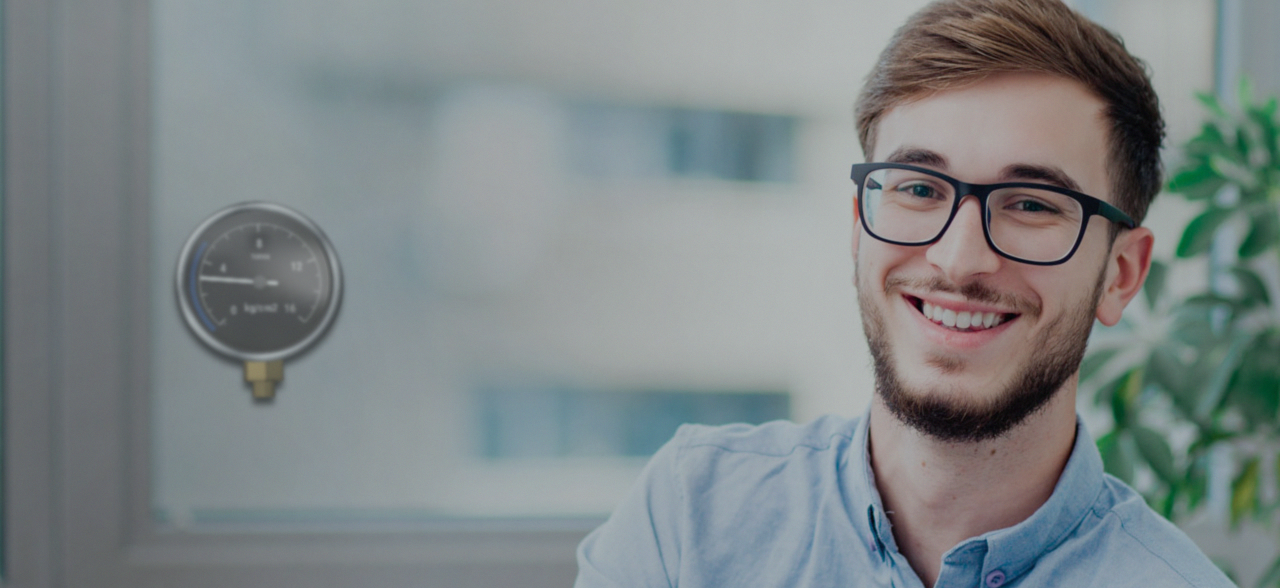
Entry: 3,kg/cm²
